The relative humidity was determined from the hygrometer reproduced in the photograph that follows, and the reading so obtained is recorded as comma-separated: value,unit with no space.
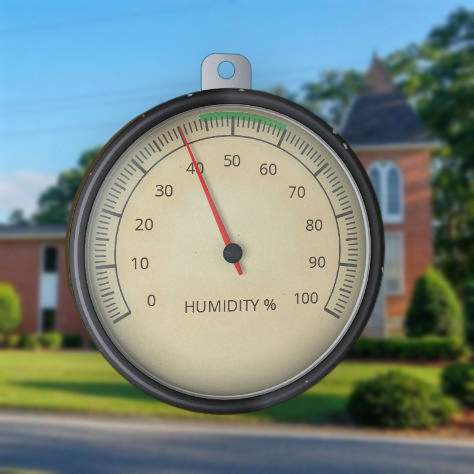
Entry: 40,%
